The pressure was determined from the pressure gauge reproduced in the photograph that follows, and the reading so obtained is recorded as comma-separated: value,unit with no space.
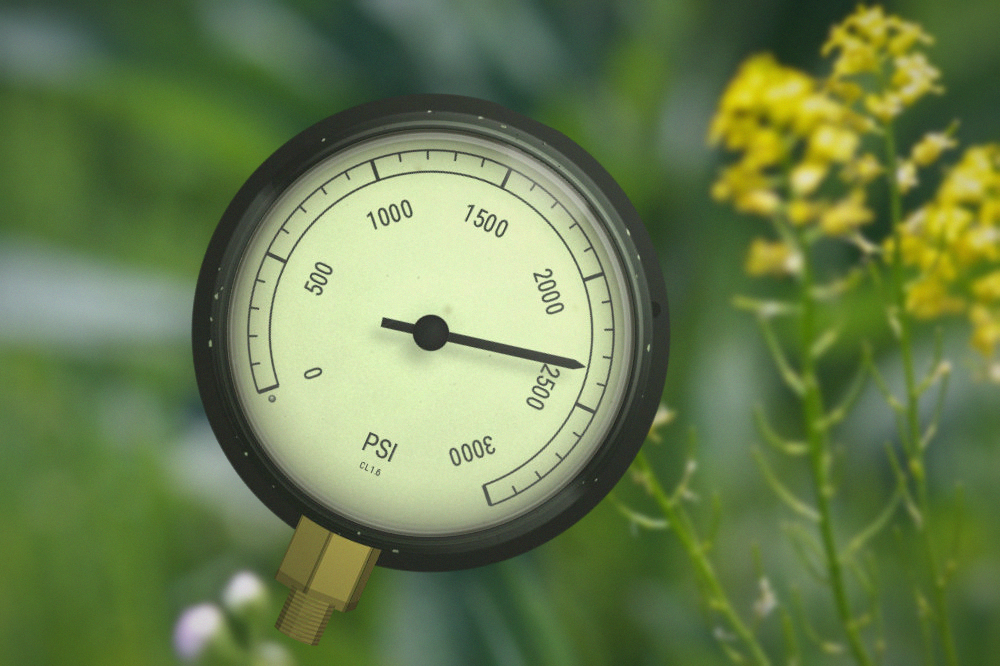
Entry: 2350,psi
